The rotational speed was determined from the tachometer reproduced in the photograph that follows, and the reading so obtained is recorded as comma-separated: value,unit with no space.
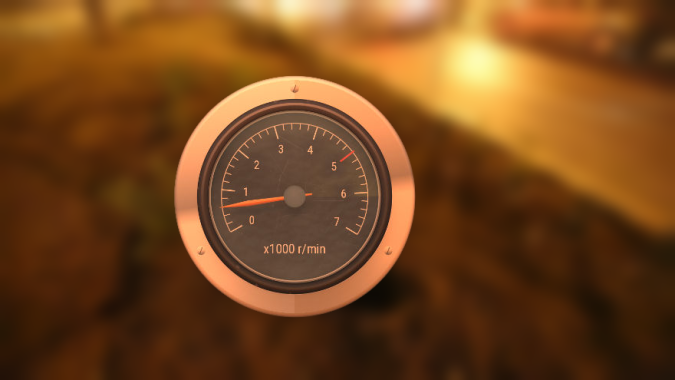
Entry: 600,rpm
